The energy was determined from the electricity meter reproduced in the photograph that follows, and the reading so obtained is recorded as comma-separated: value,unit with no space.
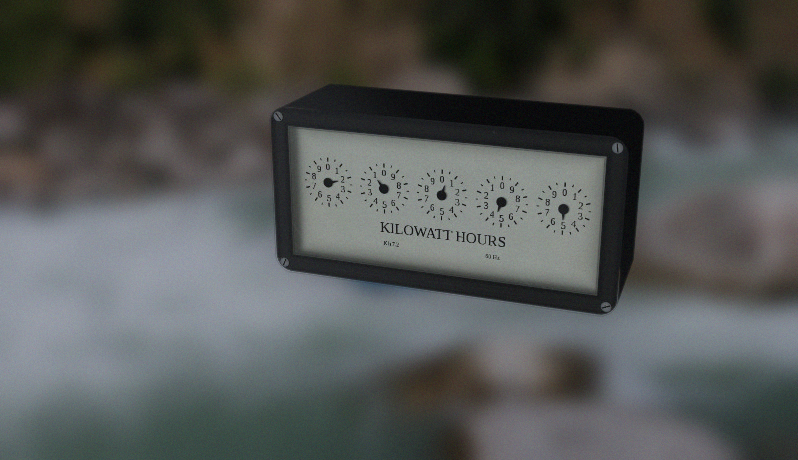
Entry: 21045,kWh
